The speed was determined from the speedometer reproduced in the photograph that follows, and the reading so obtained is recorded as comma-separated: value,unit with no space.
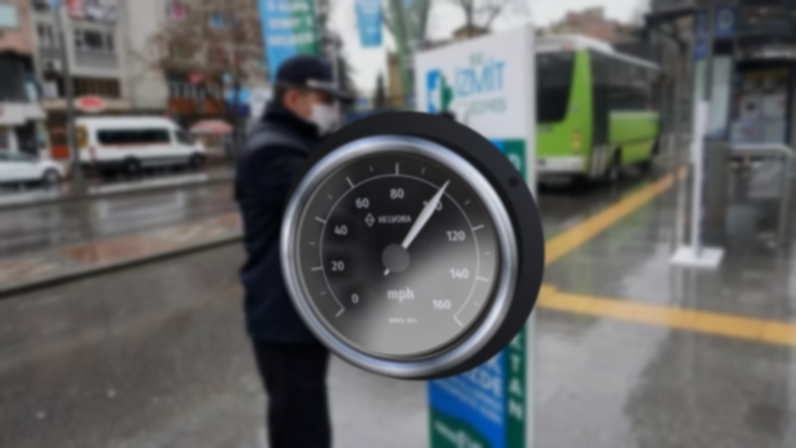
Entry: 100,mph
